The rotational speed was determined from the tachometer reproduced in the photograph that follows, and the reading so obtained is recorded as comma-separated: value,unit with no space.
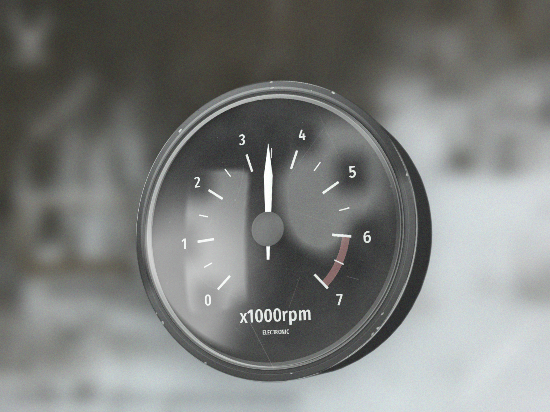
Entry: 3500,rpm
